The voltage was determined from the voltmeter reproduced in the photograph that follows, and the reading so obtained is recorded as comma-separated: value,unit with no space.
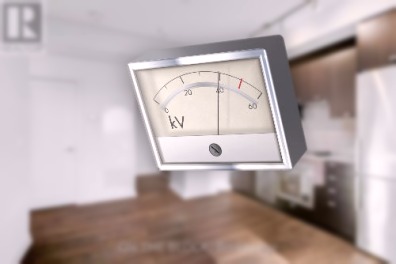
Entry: 40,kV
